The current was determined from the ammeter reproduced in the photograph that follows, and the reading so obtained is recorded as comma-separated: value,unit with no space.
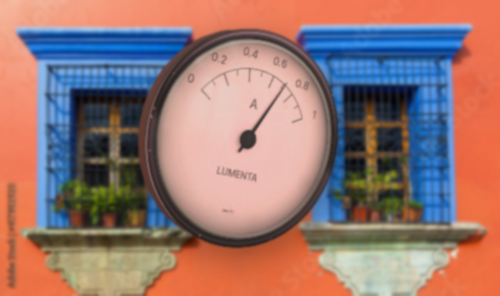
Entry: 0.7,A
